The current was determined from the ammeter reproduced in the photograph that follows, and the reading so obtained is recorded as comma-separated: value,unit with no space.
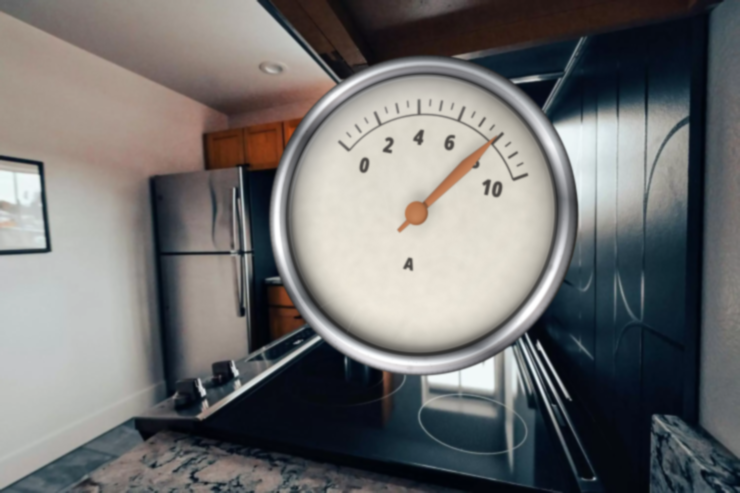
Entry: 8,A
